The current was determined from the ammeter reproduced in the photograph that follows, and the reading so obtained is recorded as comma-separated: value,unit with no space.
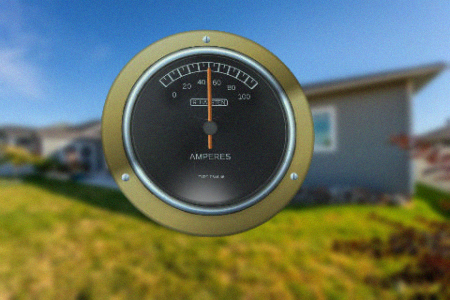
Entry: 50,A
